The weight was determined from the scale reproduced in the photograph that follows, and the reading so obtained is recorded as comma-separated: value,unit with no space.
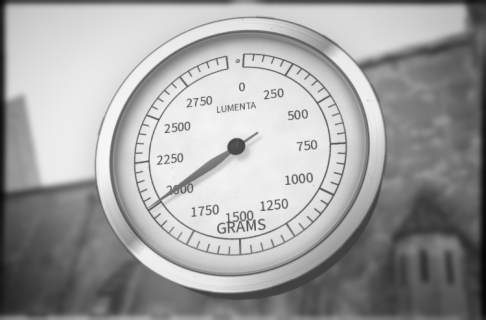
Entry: 2000,g
